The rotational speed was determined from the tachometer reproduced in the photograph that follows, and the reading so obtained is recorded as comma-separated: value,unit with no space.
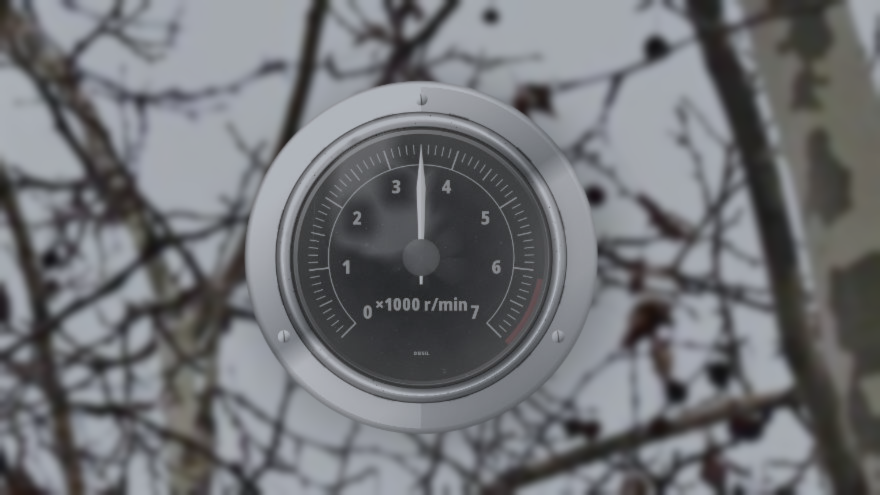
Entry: 3500,rpm
